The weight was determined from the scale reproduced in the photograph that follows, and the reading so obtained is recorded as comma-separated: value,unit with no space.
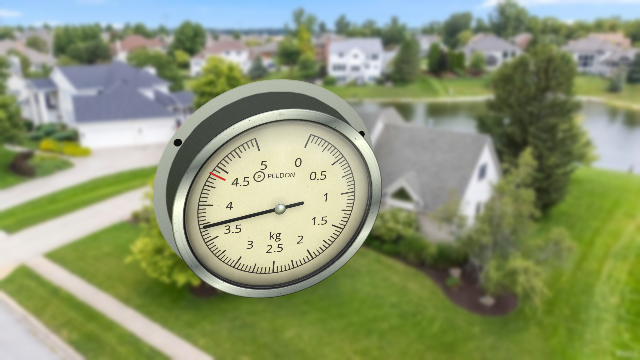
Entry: 3.75,kg
